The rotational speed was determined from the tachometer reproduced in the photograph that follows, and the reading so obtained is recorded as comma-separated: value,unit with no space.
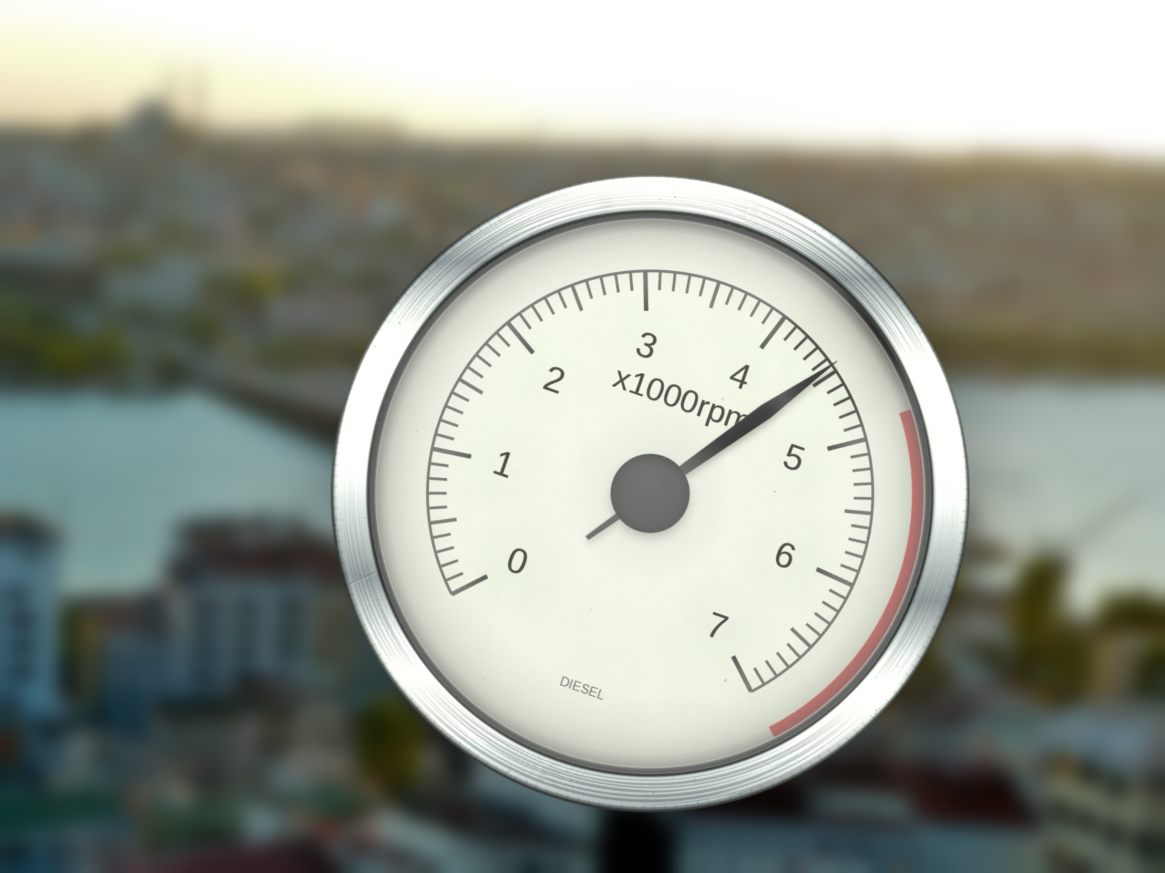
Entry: 4450,rpm
